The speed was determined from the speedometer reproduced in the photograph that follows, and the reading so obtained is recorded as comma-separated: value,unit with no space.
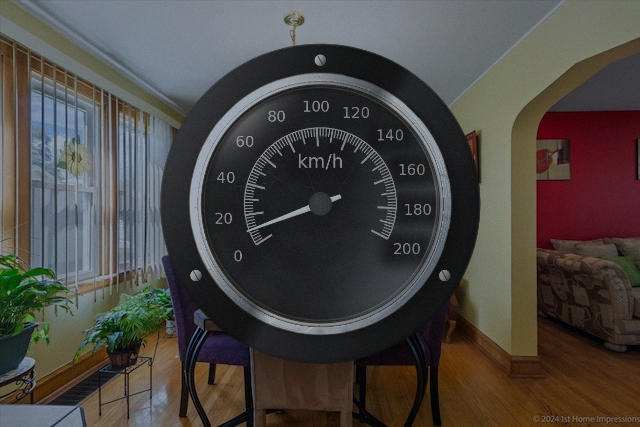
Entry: 10,km/h
